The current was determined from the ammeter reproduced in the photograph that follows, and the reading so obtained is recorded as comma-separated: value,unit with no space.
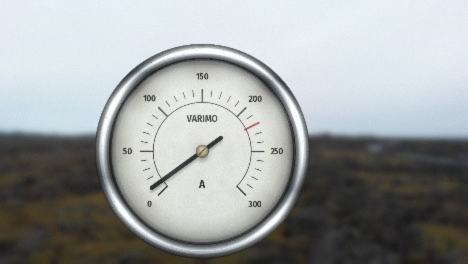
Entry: 10,A
